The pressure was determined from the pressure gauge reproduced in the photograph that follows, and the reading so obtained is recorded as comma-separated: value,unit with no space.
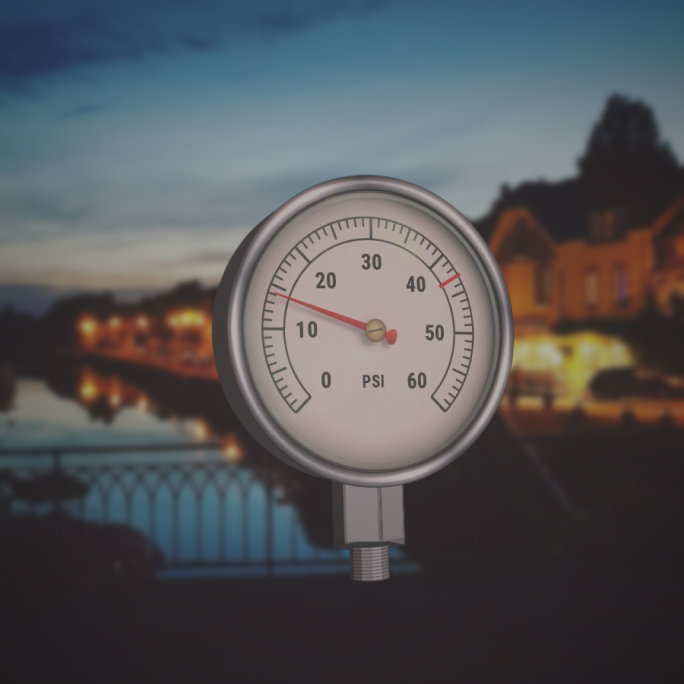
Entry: 14,psi
